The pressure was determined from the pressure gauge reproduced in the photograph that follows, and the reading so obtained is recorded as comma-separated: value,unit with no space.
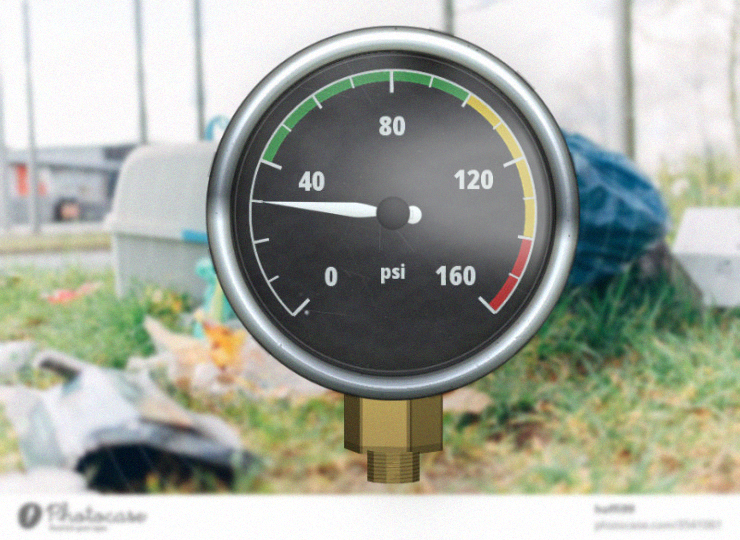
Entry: 30,psi
